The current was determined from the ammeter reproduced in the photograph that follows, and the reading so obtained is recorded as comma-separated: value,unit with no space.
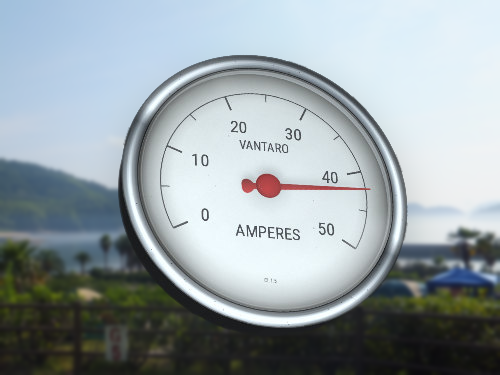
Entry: 42.5,A
